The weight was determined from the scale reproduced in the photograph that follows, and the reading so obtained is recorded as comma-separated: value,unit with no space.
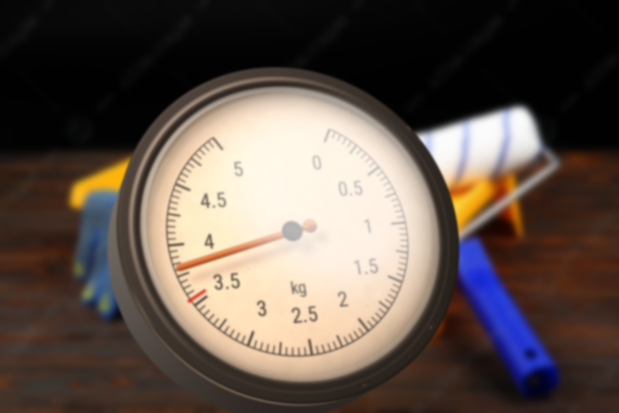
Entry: 3.8,kg
